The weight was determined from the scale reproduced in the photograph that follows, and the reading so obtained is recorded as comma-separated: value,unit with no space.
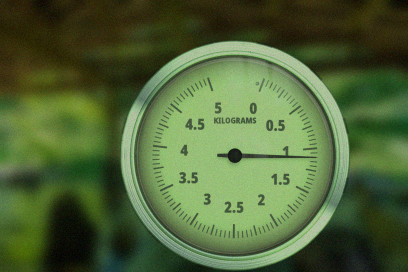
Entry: 1.1,kg
